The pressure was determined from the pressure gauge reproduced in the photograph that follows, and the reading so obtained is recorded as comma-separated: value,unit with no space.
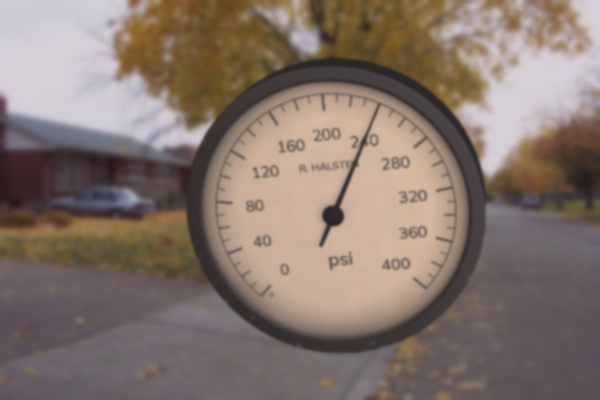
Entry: 240,psi
